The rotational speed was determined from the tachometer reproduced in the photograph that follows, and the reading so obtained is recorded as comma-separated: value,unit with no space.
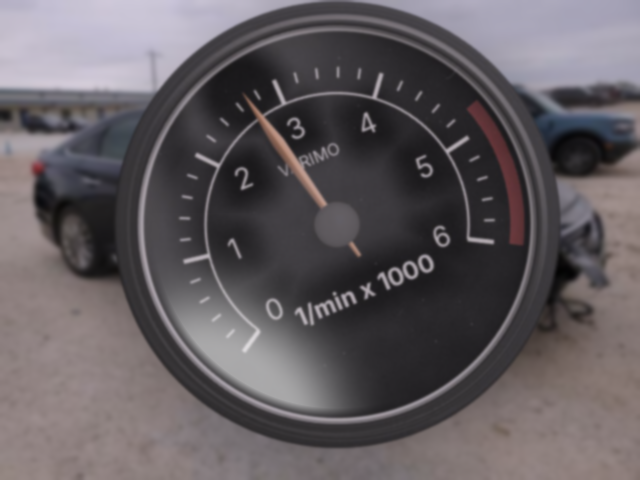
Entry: 2700,rpm
